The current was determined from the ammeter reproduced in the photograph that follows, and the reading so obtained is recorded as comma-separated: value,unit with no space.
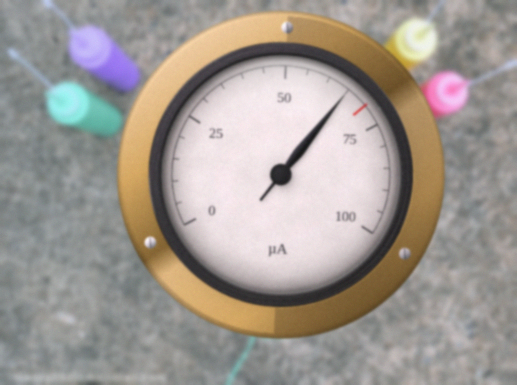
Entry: 65,µA
